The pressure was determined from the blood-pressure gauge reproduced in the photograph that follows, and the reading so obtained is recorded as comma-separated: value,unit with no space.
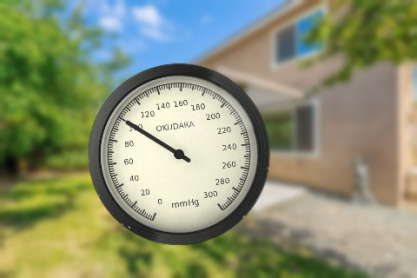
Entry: 100,mmHg
